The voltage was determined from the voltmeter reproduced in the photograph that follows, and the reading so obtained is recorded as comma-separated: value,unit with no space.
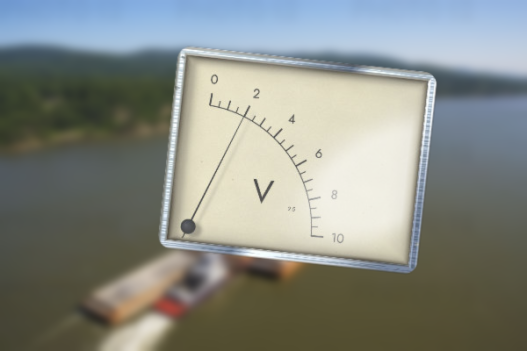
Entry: 2,V
